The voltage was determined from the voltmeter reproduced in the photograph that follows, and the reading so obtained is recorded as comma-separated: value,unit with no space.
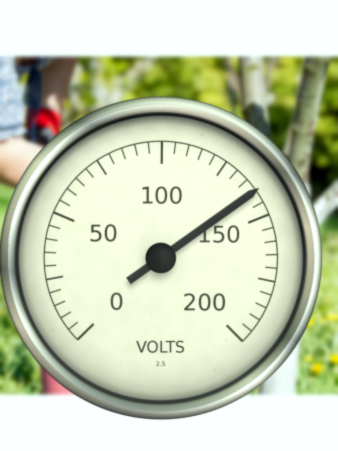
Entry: 140,V
